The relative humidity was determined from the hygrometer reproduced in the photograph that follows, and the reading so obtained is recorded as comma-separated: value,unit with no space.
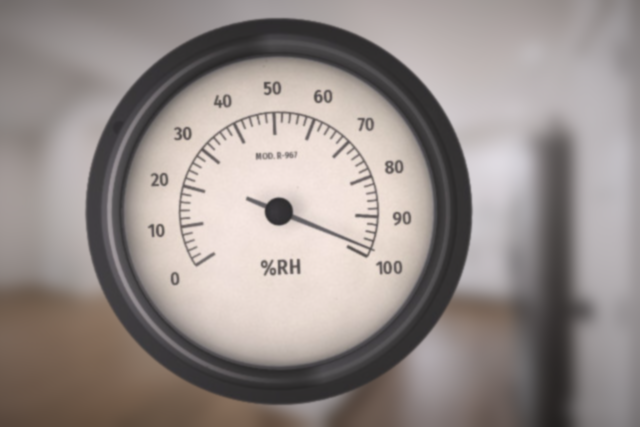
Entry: 98,%
